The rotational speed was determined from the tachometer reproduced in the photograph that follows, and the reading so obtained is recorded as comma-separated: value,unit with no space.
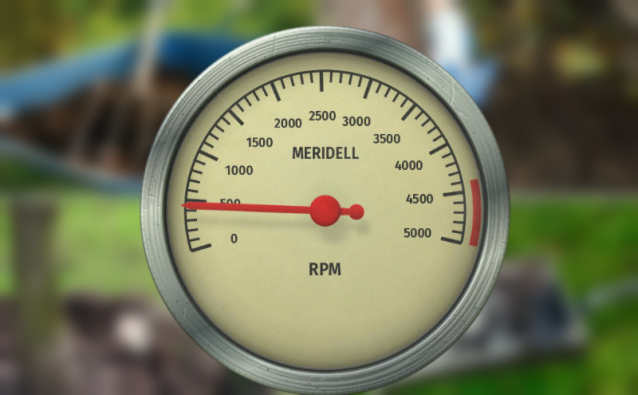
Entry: 450,rpm
